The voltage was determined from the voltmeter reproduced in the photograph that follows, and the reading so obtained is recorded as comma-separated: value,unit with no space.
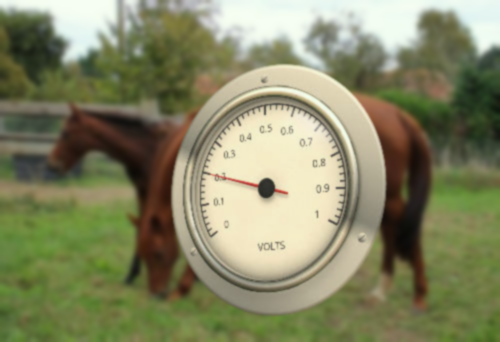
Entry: 0.2,V
